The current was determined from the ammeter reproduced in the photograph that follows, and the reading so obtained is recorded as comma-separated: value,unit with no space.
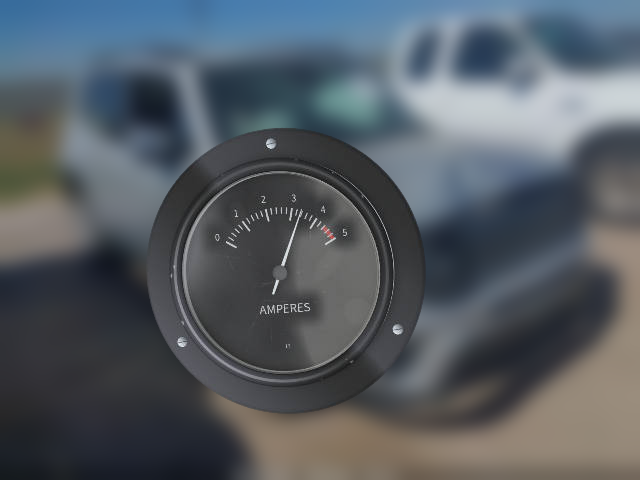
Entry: 3.4,A
